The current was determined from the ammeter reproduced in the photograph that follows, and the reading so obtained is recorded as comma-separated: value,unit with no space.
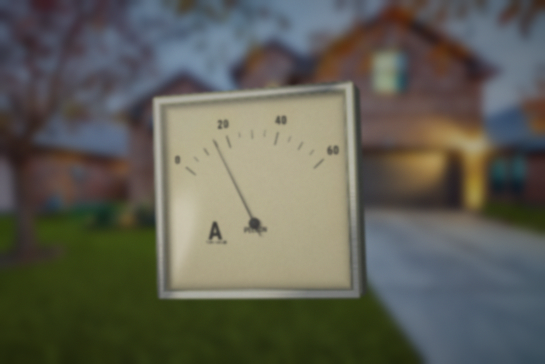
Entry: 15,A
